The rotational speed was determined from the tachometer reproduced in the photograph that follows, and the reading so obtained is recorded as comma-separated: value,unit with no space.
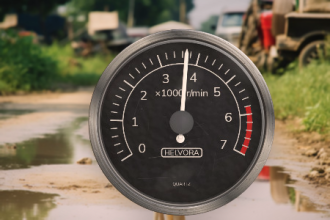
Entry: 3700,rpm
